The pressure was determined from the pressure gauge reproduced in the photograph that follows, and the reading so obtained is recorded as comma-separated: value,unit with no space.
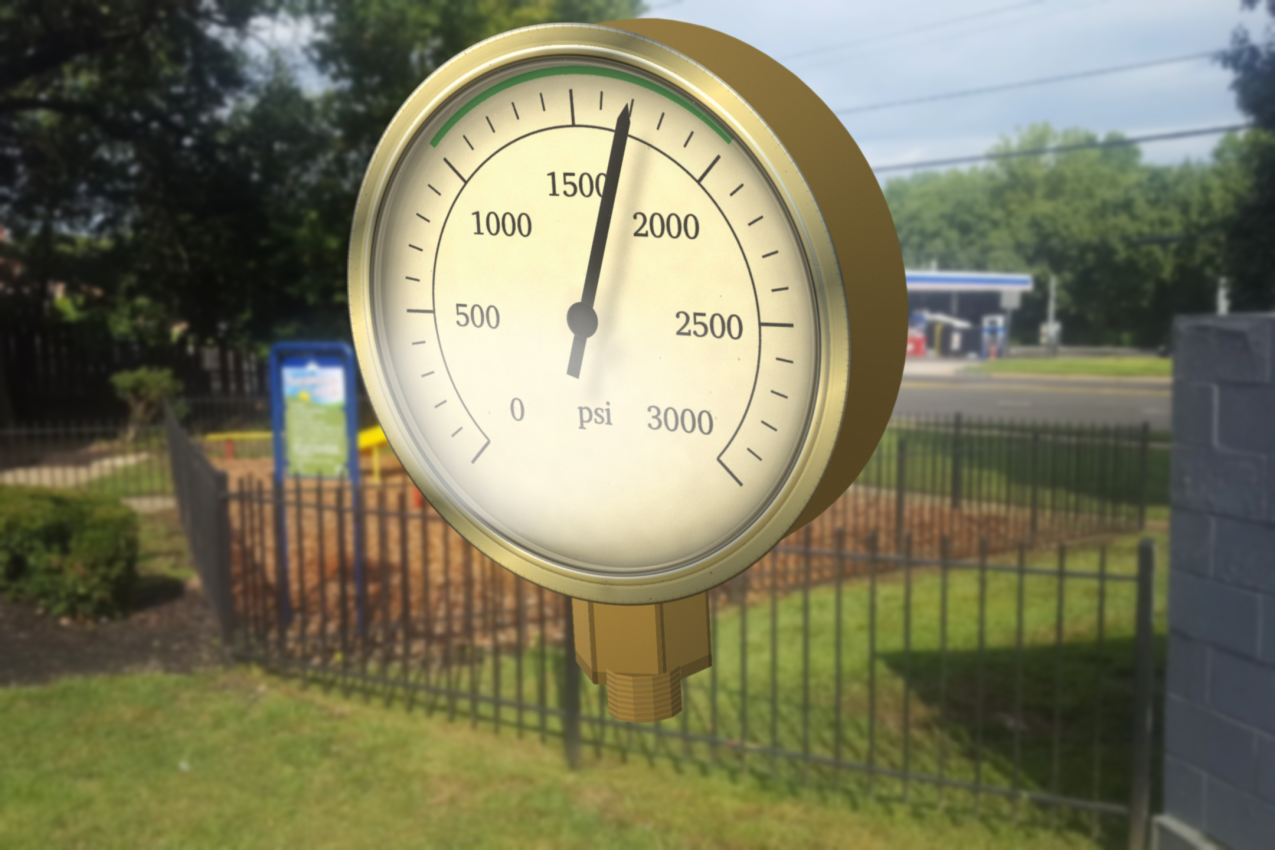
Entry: 1700,psi
